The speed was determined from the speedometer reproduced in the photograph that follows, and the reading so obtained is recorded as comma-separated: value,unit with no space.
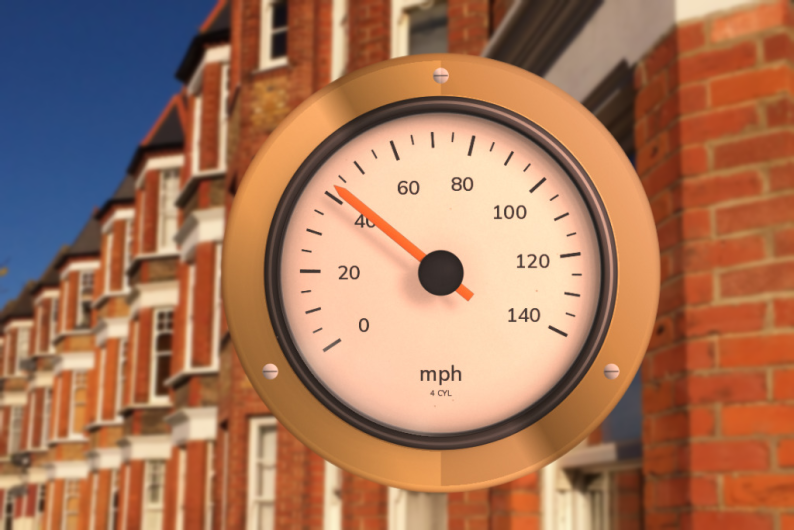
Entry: 42.5,mph
